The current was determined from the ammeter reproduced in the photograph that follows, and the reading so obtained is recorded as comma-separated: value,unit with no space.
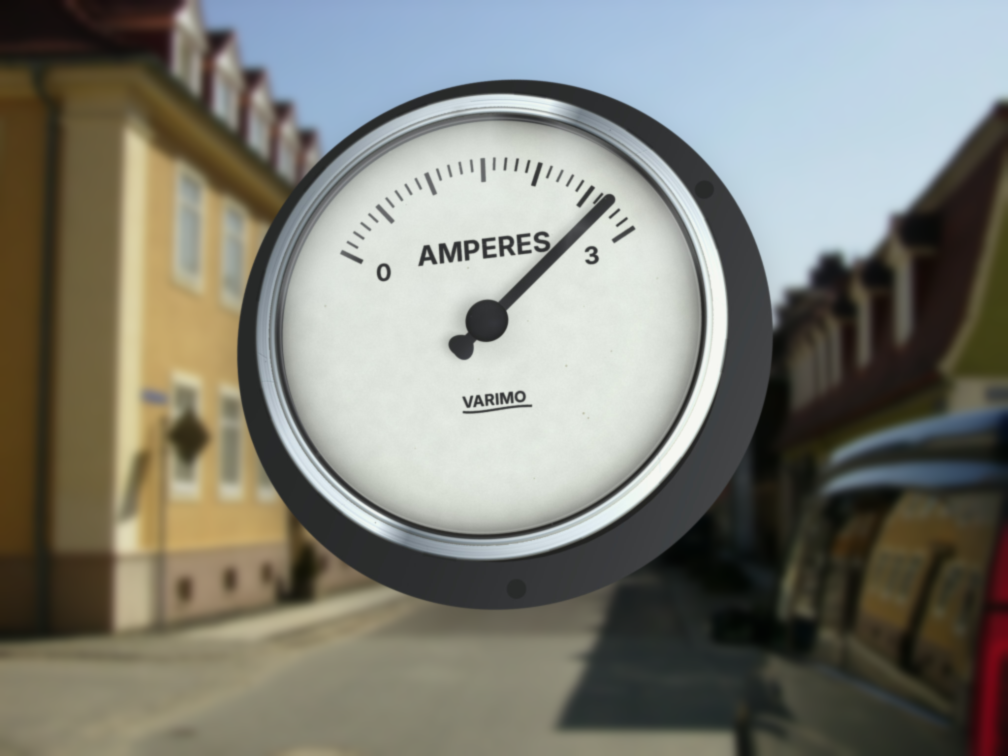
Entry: 2.7,A
